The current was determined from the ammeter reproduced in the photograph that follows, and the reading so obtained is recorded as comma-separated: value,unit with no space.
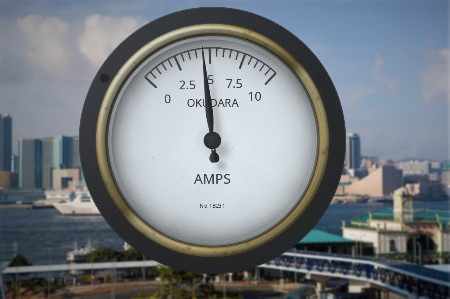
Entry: 4.5,A
